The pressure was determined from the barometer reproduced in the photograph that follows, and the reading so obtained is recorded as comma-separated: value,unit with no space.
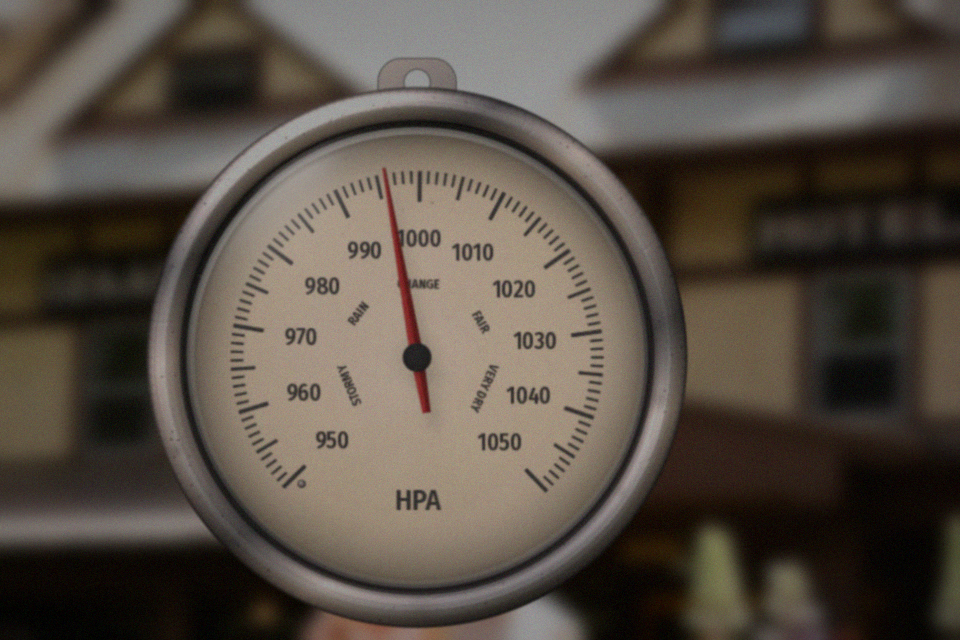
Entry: 996,hPa
